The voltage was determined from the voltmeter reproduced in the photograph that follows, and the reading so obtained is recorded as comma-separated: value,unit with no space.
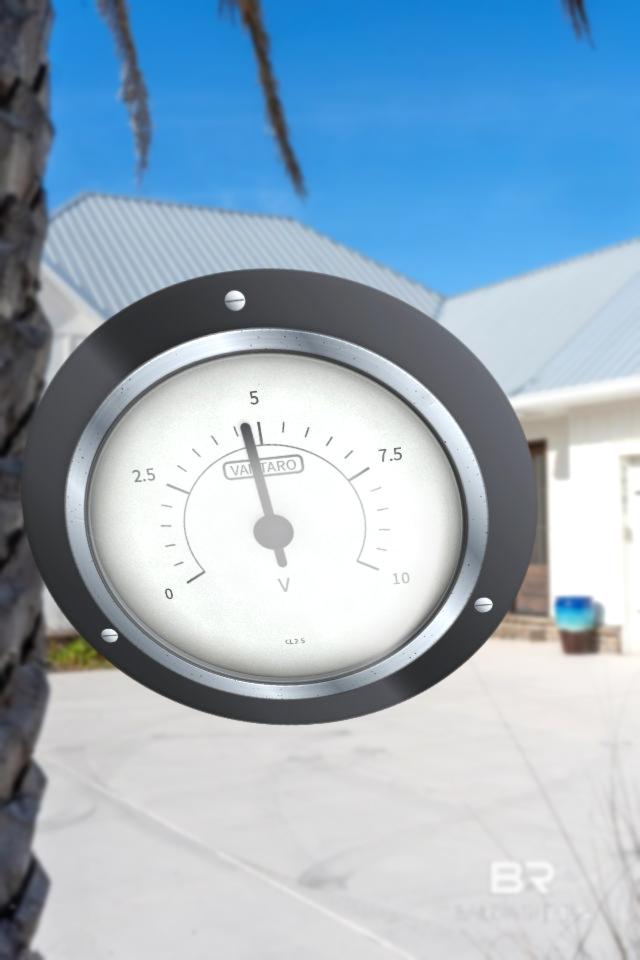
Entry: 4.75,V
